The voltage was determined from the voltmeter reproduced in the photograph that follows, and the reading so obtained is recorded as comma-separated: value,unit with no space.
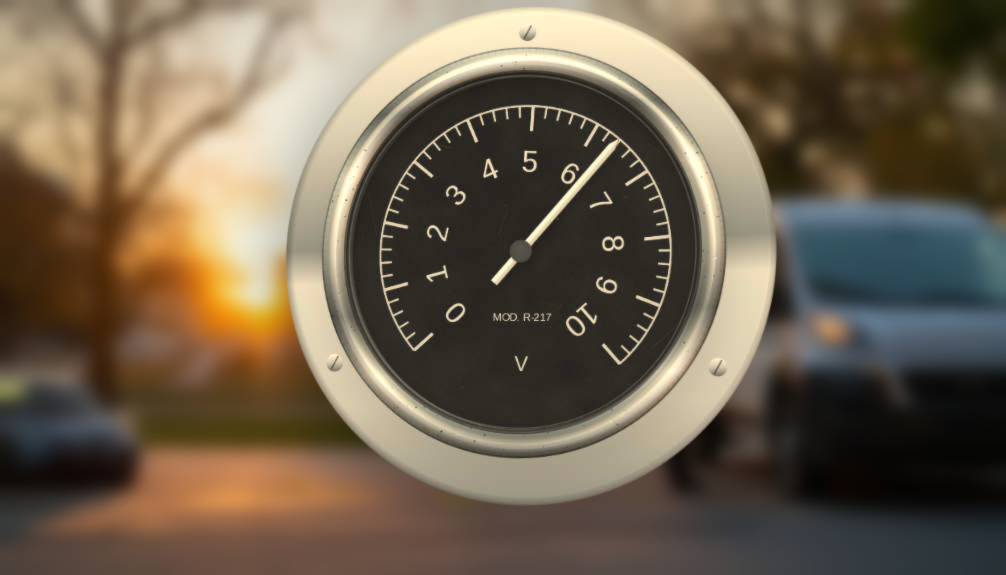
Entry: 6.4,V
